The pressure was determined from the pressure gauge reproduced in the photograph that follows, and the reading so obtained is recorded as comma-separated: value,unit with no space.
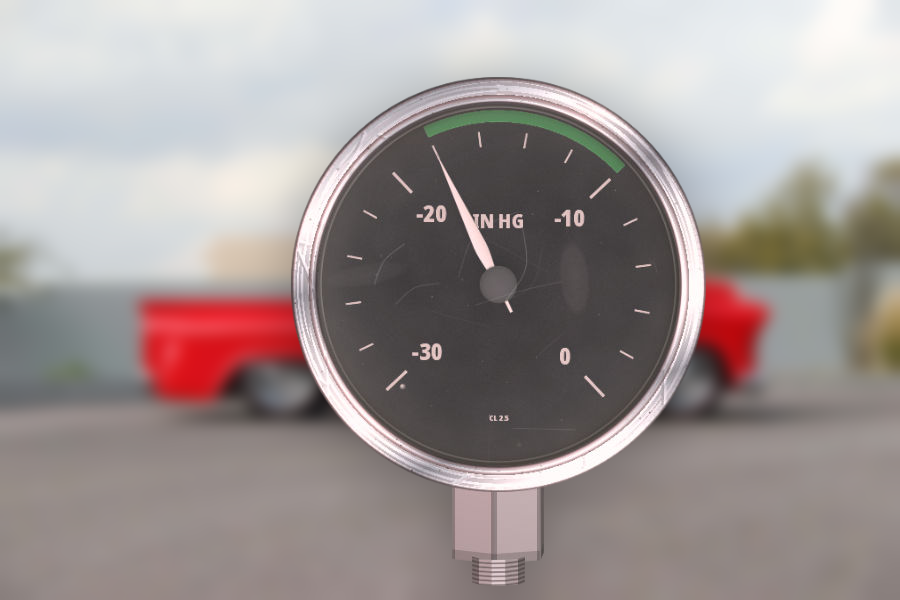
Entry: -18,inHg
